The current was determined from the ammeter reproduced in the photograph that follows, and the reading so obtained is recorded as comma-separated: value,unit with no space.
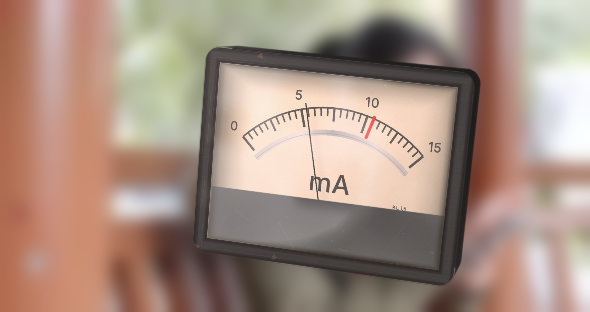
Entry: 5.5,mA
